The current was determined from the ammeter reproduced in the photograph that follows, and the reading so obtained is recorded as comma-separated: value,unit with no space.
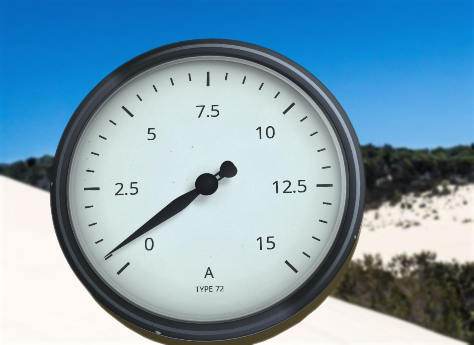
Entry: 0.5,A
